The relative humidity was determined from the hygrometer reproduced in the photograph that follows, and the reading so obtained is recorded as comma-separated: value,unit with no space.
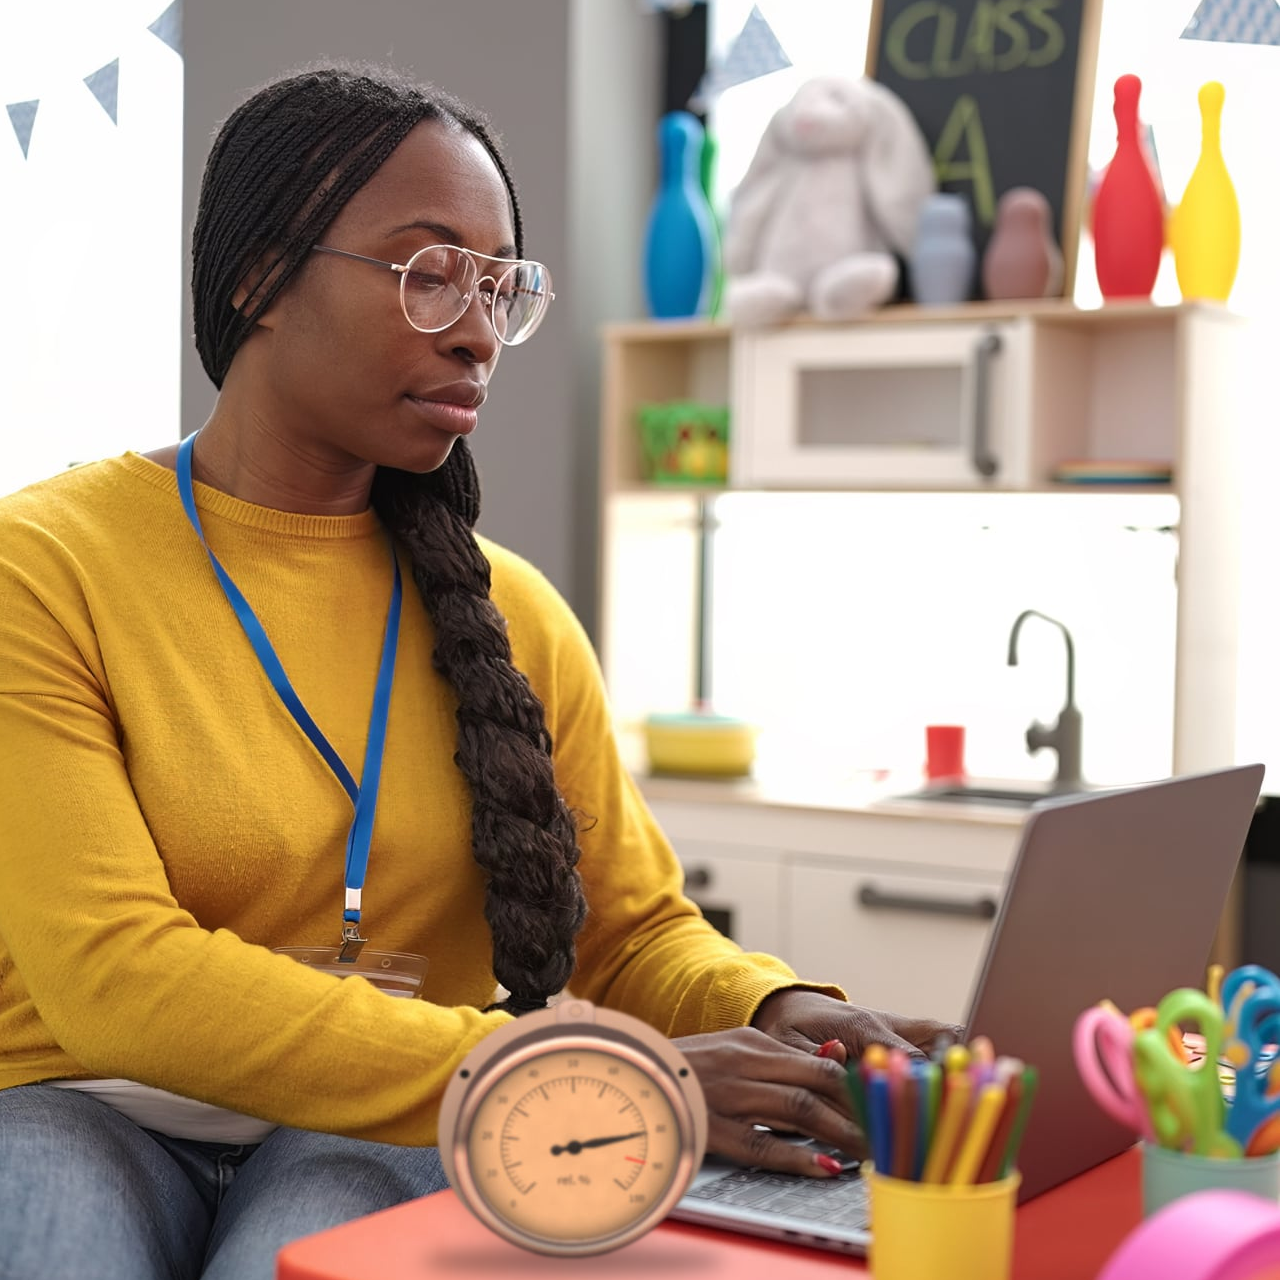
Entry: 80,%
